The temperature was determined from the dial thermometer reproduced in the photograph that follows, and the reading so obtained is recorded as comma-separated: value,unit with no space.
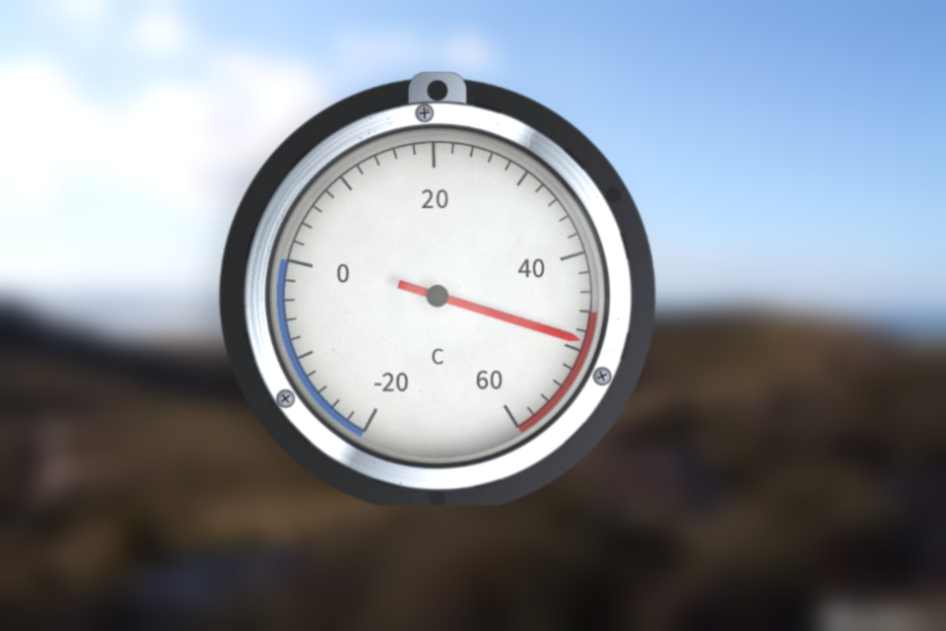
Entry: 49,°C
